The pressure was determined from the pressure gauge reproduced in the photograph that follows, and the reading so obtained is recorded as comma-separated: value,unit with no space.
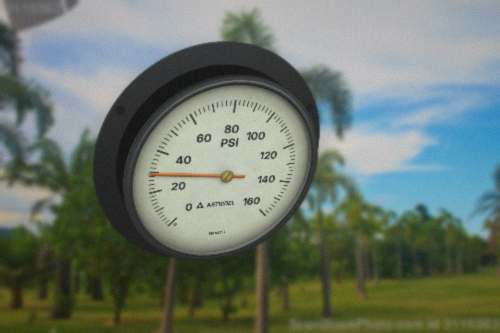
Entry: 30,psi
